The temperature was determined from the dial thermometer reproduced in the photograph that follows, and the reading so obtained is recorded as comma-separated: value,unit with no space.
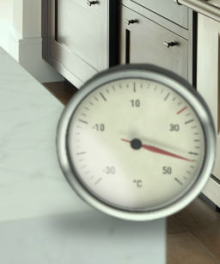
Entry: 42,°C
